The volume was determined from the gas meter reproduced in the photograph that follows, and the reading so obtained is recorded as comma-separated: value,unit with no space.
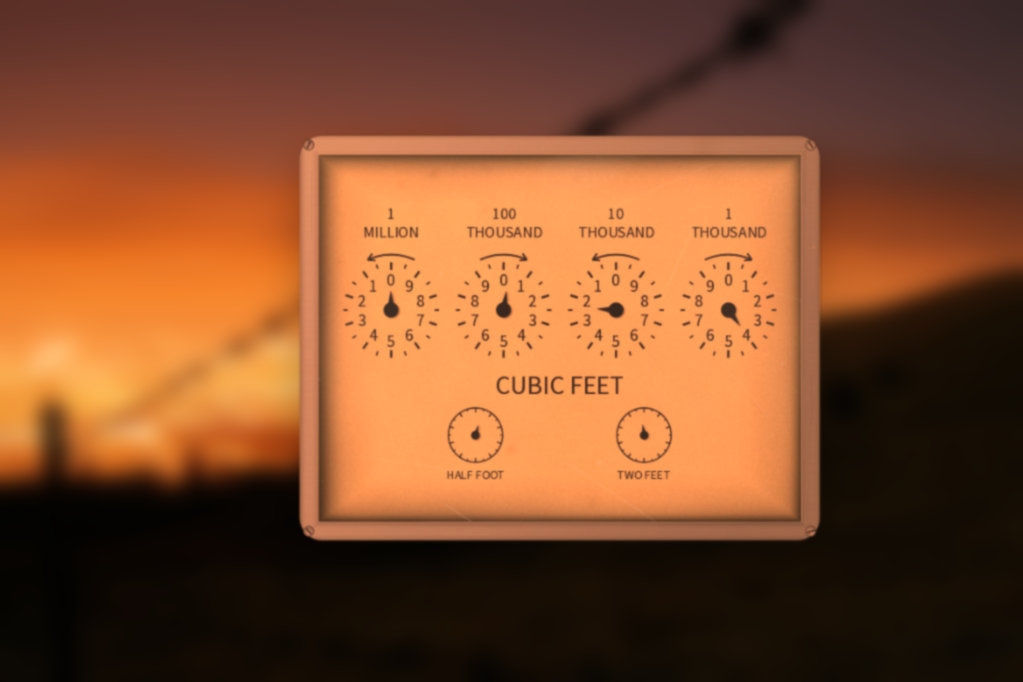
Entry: 2400,ft³
